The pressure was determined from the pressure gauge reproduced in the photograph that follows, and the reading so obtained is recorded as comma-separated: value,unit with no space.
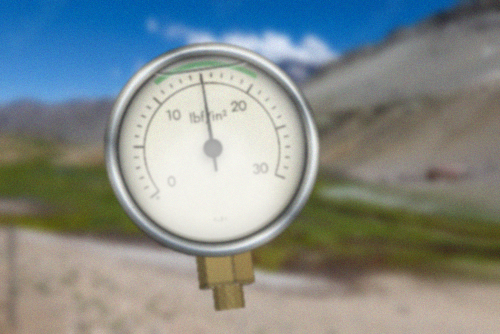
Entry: 15,psi
